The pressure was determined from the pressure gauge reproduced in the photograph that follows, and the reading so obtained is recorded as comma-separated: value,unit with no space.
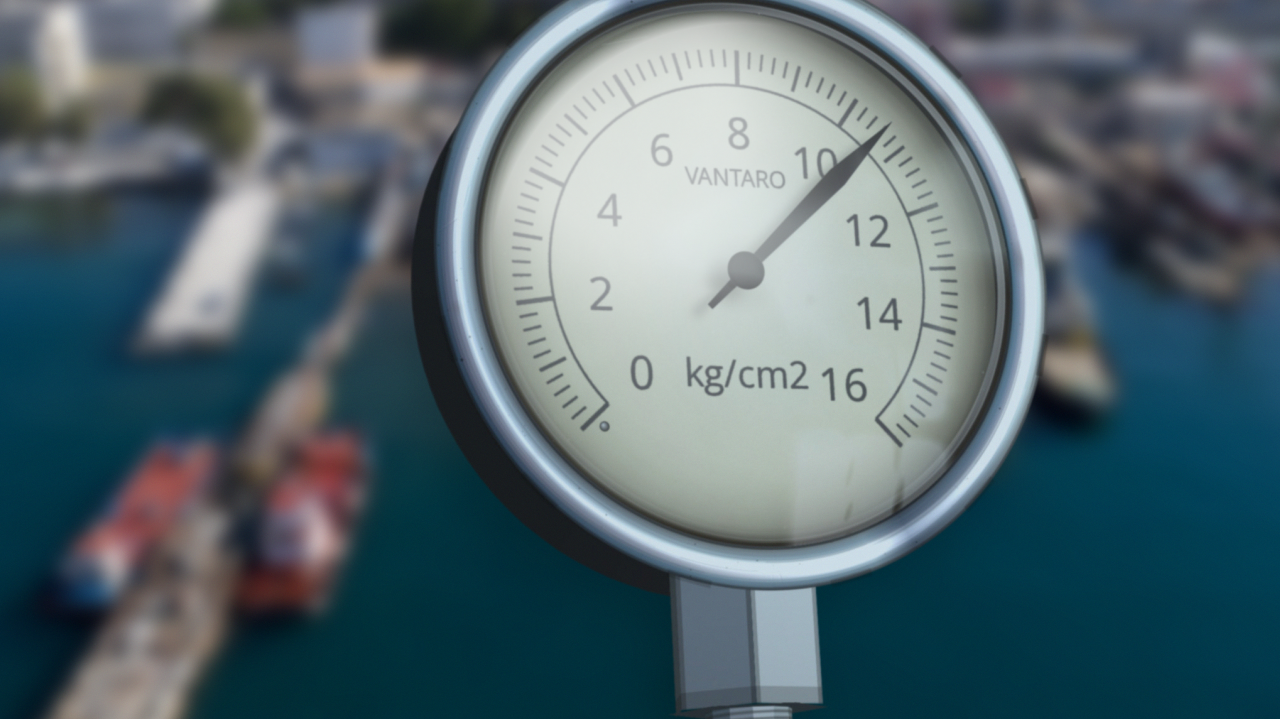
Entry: 10.6,kg/cm²
